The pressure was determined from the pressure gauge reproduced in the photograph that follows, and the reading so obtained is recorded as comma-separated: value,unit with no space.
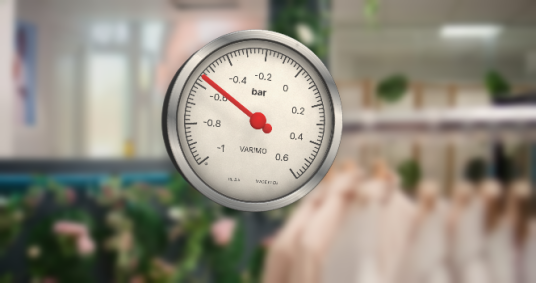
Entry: -0.56,bar
